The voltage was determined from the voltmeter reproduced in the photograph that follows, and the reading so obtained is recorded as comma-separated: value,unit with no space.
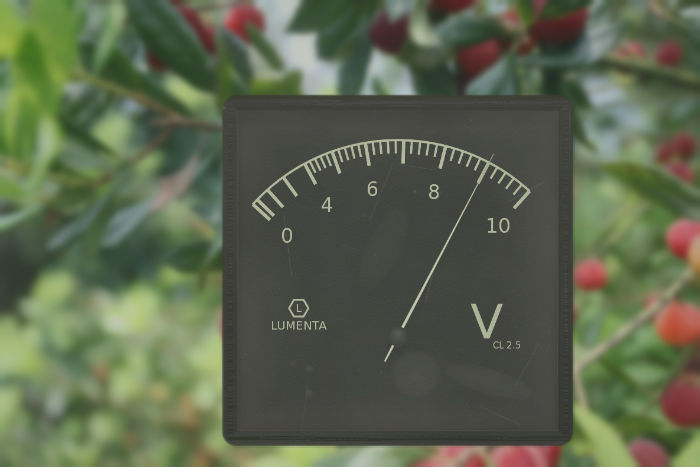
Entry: 9,V
